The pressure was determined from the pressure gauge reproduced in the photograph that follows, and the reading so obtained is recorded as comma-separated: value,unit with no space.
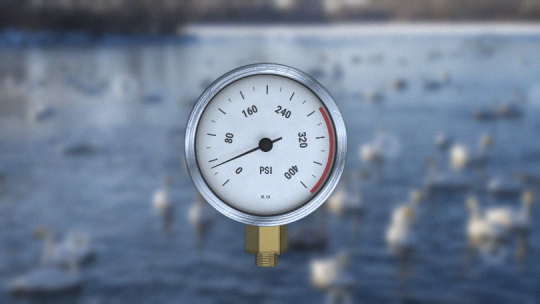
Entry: 30,psi
